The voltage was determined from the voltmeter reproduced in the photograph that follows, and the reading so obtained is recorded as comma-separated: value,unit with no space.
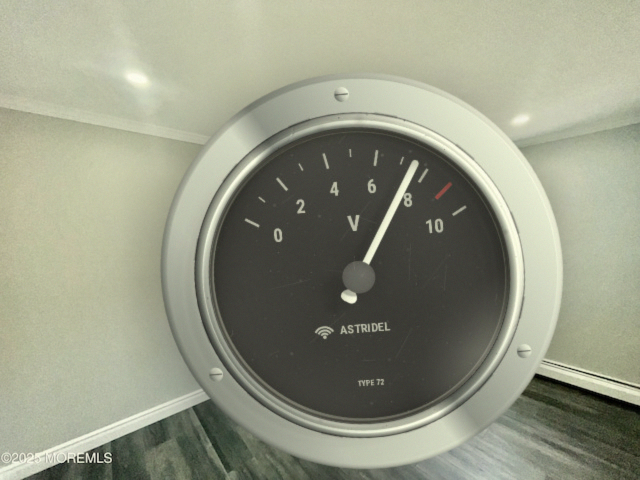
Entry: 7.5,V
